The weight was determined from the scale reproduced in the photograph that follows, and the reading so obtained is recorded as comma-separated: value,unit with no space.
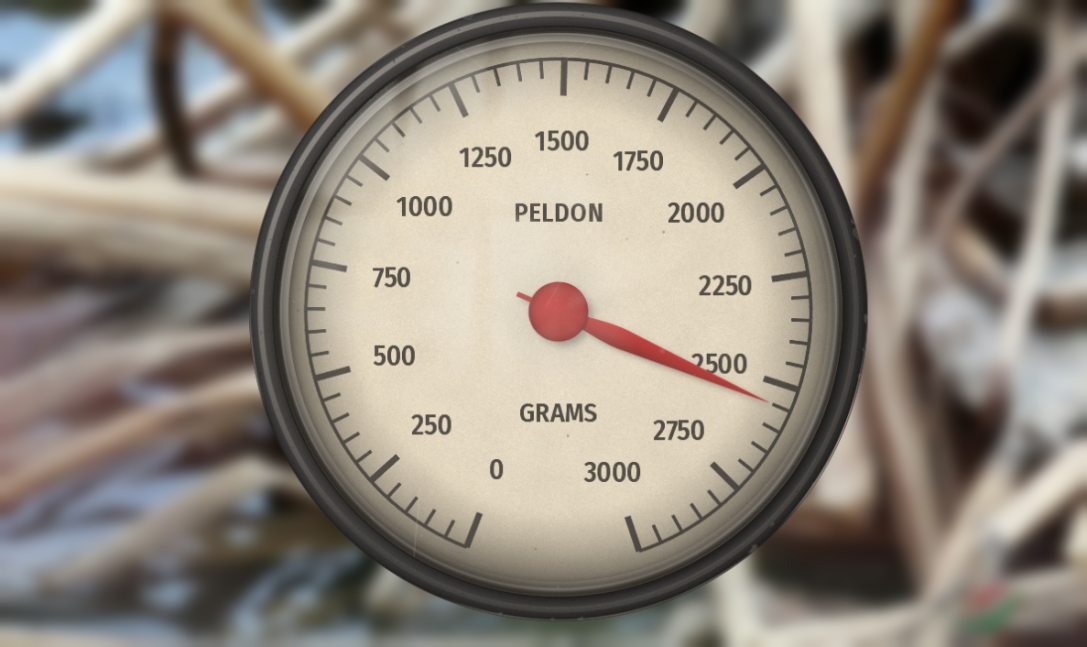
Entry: 2550,g
